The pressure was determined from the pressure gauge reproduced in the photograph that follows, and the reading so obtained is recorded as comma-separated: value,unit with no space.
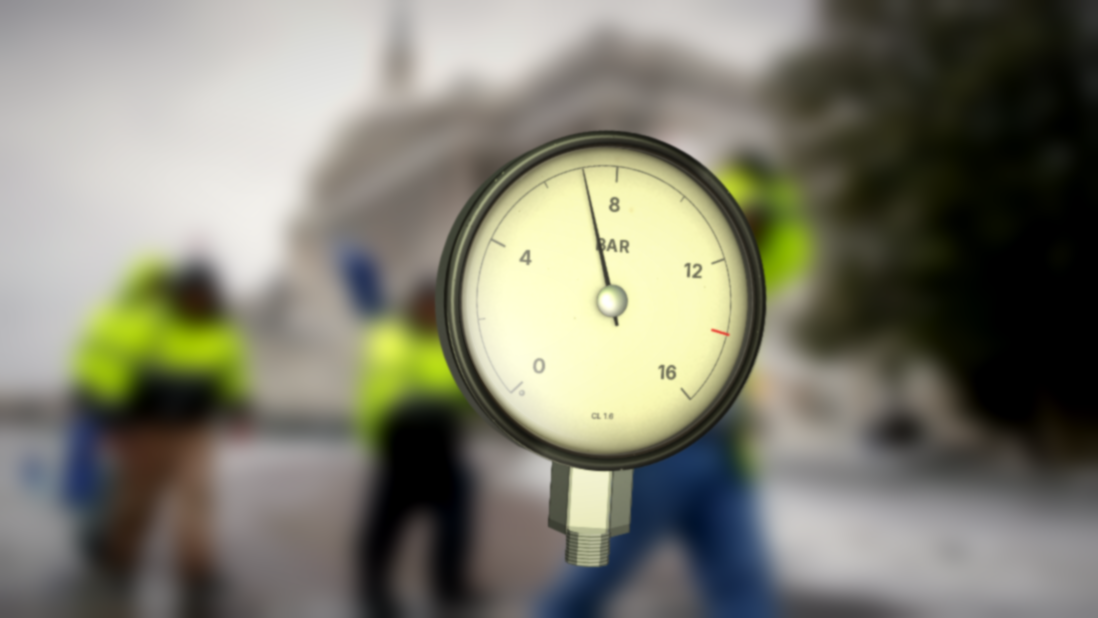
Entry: 7,bar
